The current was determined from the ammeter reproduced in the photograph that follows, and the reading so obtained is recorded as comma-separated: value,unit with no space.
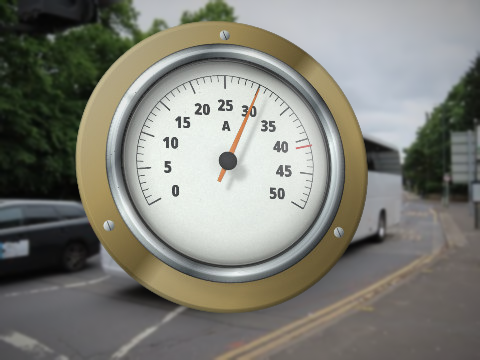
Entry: 30,A
